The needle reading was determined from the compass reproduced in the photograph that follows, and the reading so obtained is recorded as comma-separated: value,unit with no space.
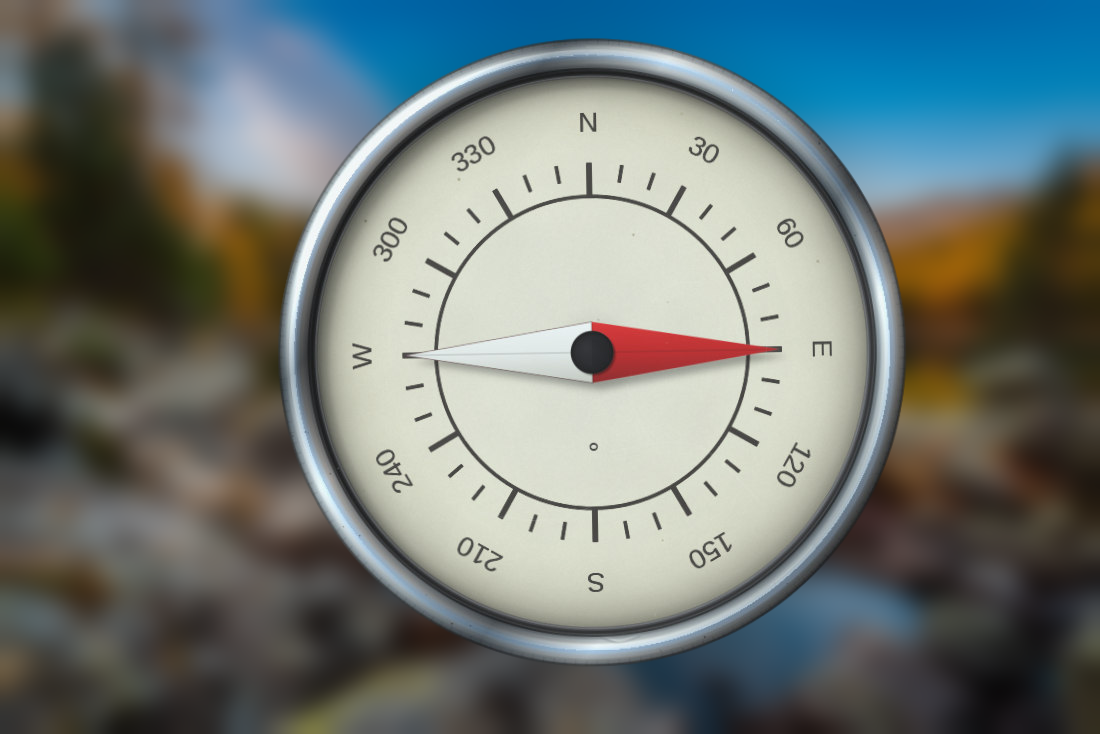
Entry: 90,°
